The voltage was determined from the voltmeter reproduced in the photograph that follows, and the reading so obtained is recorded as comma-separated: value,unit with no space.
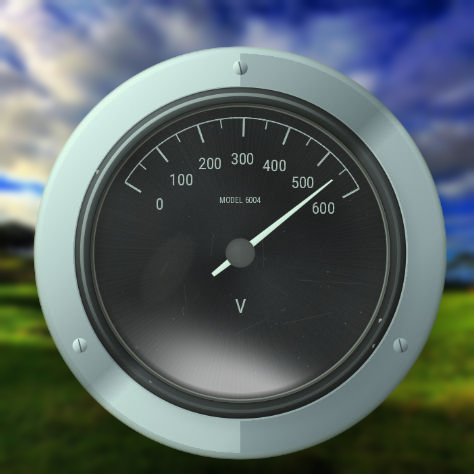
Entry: 550,V
